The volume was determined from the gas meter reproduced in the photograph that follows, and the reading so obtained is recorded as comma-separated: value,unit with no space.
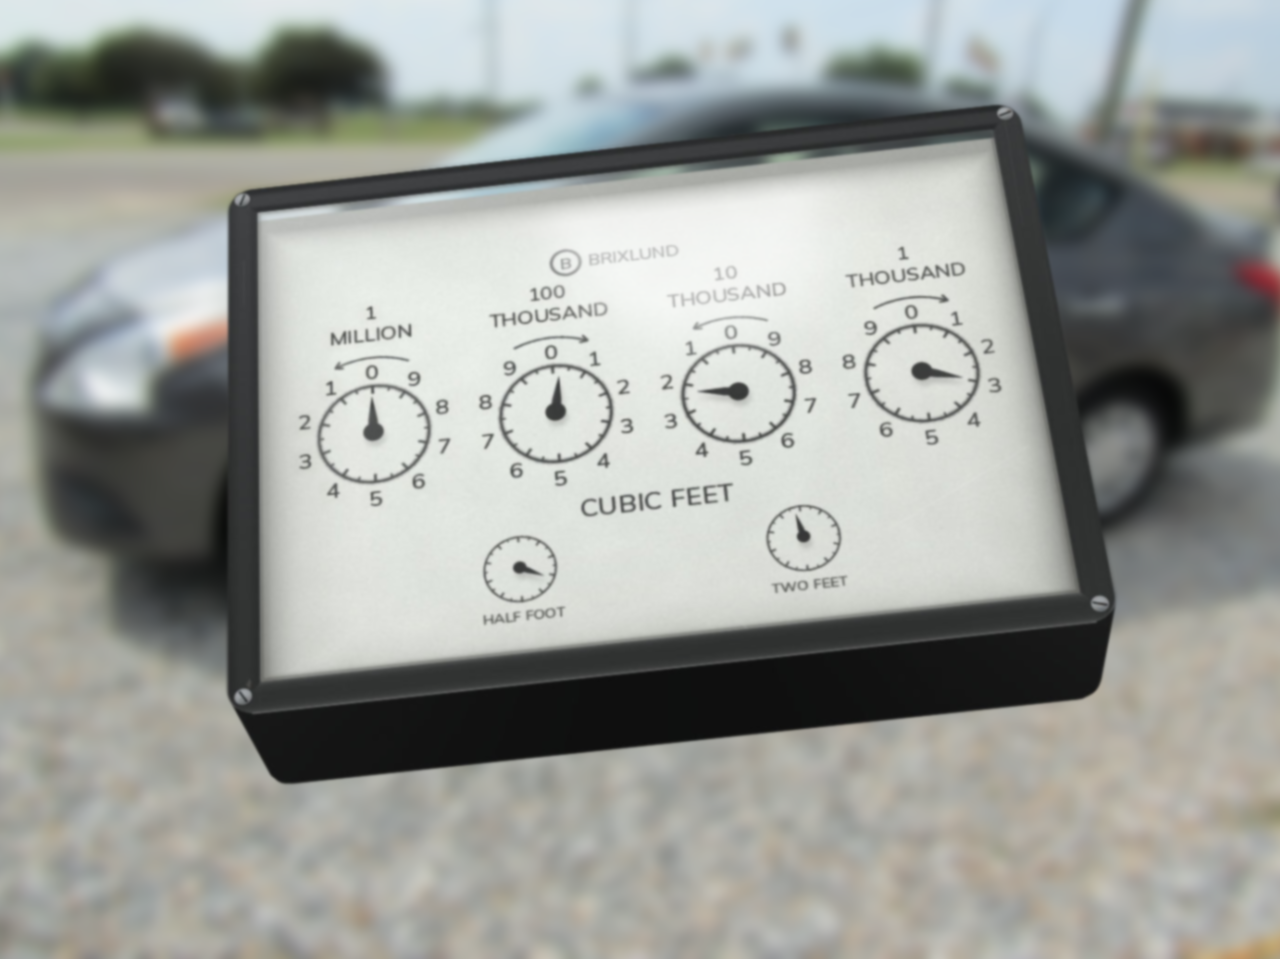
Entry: 2300,ft³
